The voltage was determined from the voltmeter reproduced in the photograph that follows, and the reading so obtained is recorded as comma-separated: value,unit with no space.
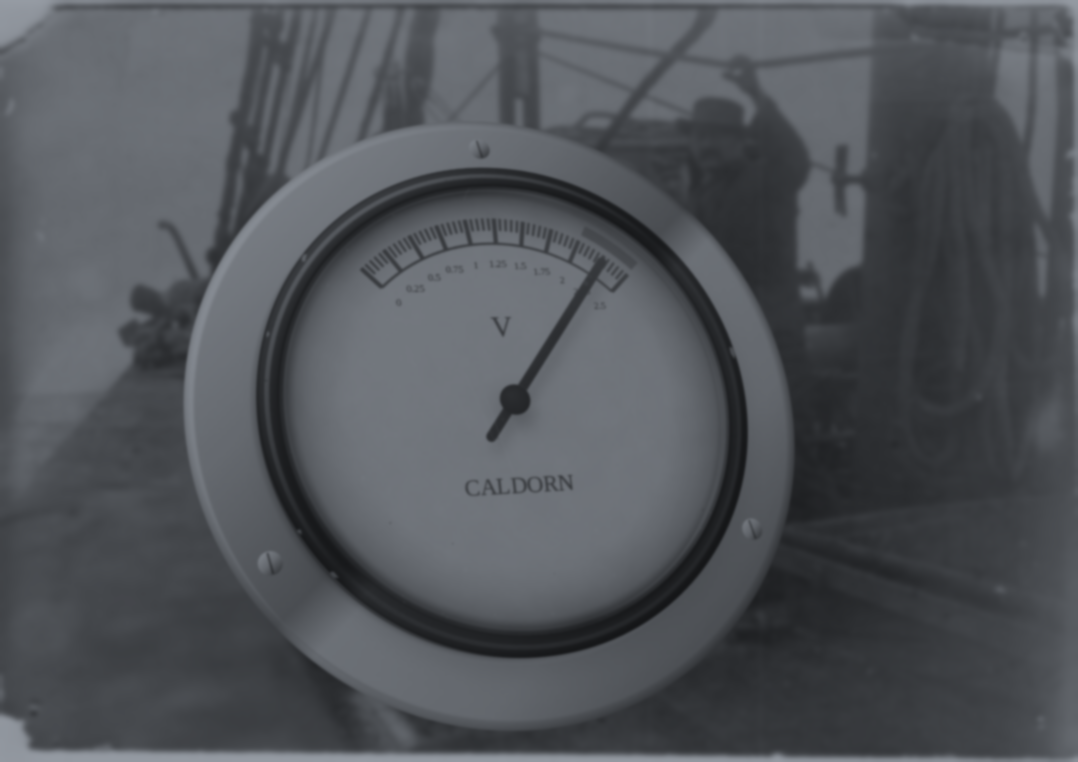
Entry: 2.25,V
